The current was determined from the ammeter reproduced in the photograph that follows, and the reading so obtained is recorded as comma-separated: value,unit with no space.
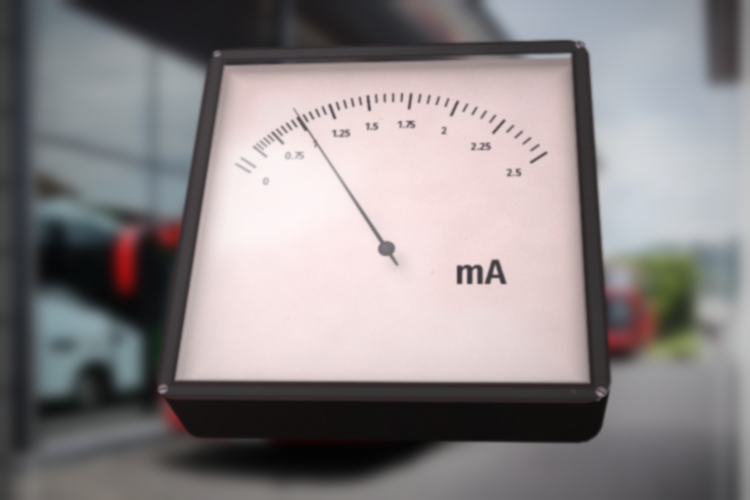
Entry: 1,mA
